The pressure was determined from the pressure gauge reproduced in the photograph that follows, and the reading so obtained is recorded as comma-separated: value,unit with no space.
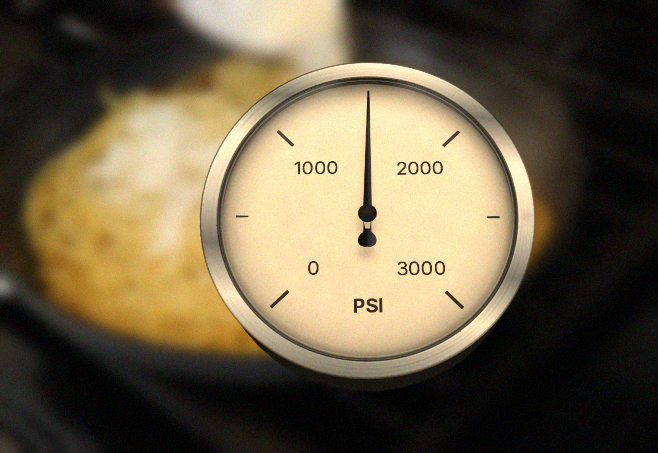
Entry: 1500,psi
